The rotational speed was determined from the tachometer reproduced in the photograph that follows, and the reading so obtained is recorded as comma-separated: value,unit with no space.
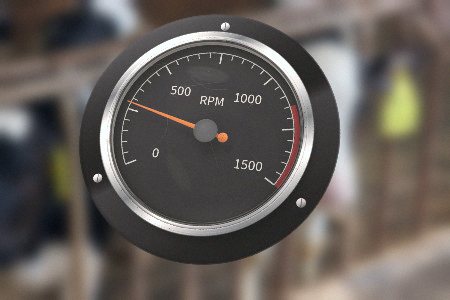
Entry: 275,rpm
